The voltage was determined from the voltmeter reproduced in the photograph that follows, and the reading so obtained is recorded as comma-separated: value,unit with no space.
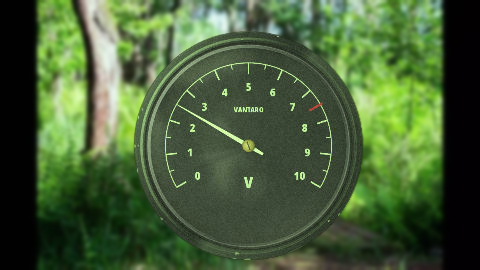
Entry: 2.5,V
